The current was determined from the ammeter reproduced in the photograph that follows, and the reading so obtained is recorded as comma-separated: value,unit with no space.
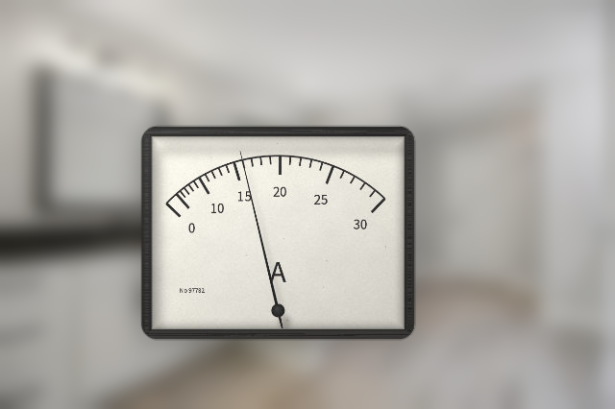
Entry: 16,A
